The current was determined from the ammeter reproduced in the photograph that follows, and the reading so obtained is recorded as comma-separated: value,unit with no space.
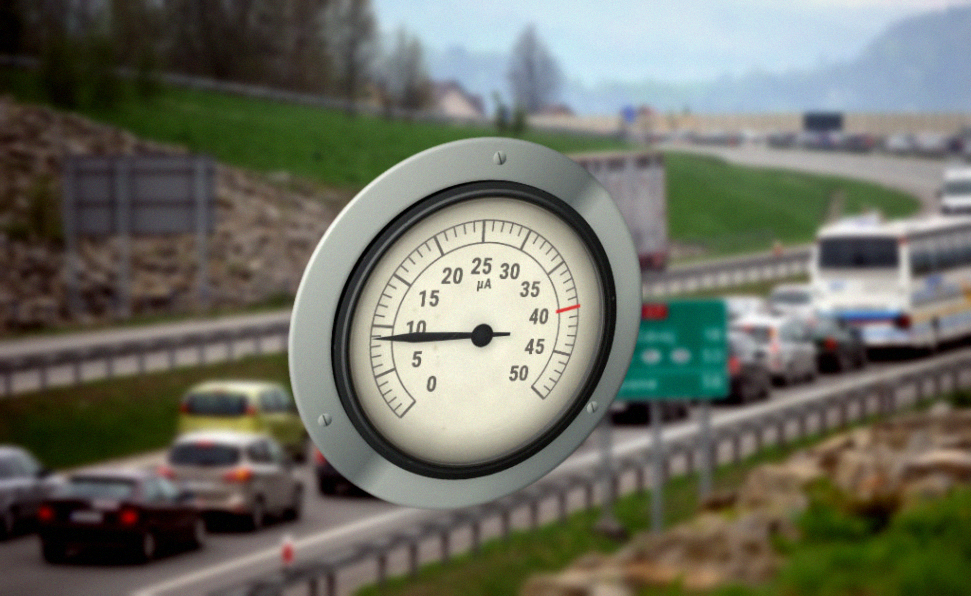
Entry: 9,µA
